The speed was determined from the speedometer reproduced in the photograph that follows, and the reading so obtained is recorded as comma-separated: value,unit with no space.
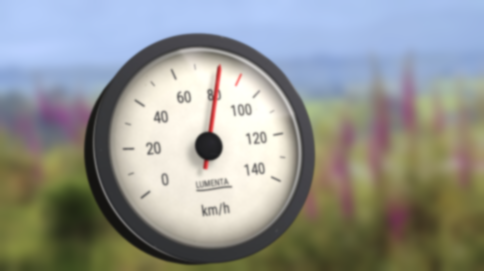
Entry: 80,km/h
